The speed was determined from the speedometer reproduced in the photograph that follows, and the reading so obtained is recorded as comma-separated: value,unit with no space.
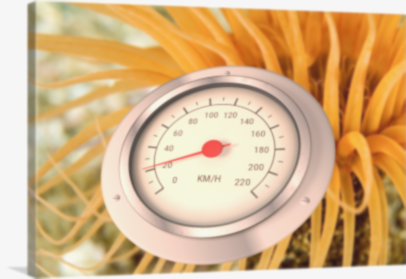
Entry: 20,km/h
